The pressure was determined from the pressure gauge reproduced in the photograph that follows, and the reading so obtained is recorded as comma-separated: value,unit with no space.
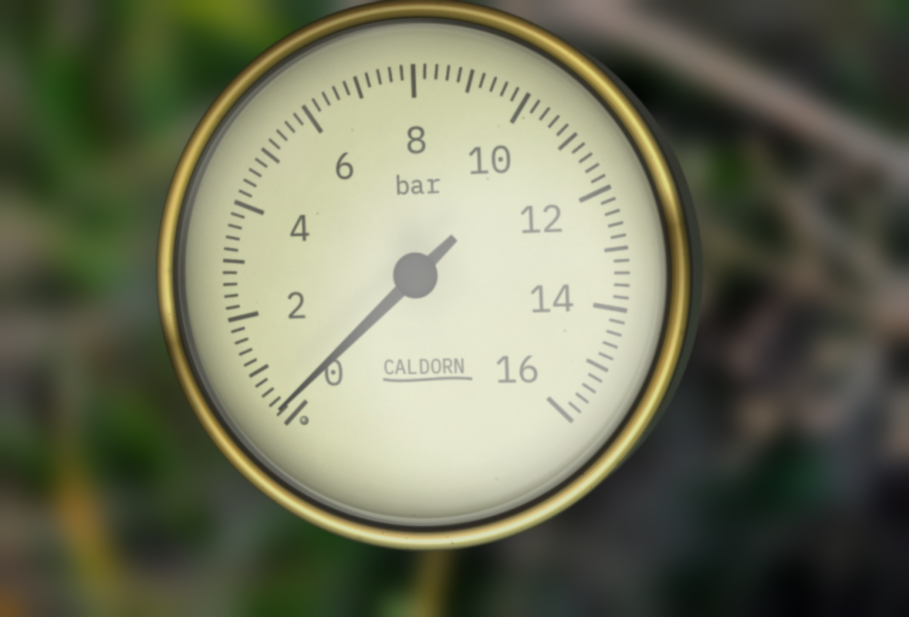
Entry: 0.2,bar
